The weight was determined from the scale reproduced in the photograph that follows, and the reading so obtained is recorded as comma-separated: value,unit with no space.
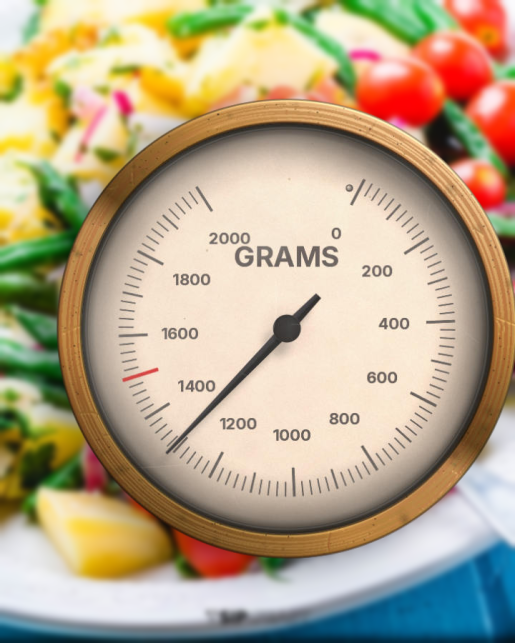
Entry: 1310,g
